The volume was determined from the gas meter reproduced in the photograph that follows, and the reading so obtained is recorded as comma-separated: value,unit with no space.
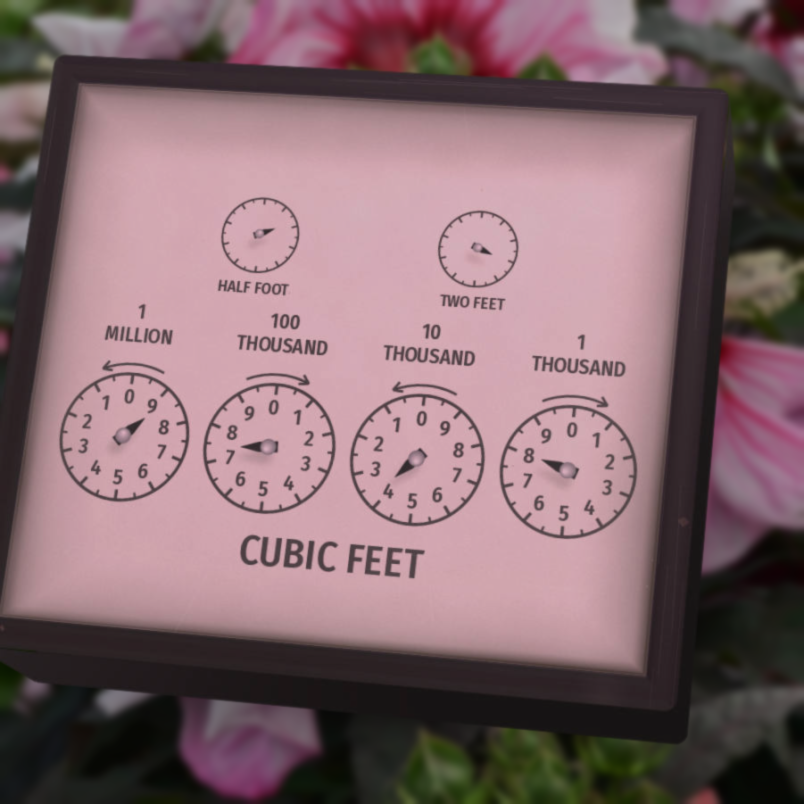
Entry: 873800,ft³
